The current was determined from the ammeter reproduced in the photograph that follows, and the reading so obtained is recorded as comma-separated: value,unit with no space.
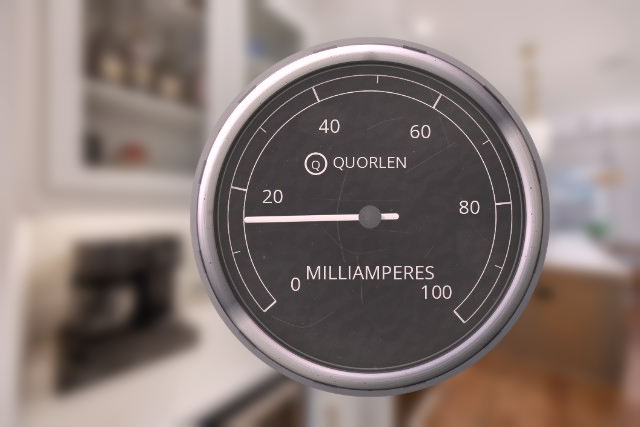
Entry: 15,mA
